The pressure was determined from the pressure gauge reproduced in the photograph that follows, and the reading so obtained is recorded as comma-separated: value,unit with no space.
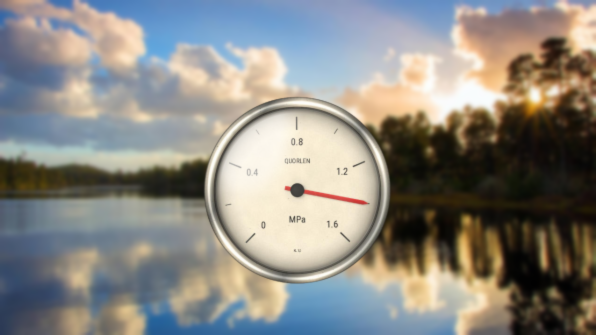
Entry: 1.4,MPa
